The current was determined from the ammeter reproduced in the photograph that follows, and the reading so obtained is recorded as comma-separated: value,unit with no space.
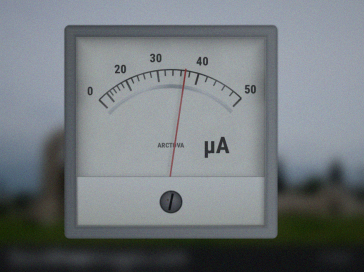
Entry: 37,µA
